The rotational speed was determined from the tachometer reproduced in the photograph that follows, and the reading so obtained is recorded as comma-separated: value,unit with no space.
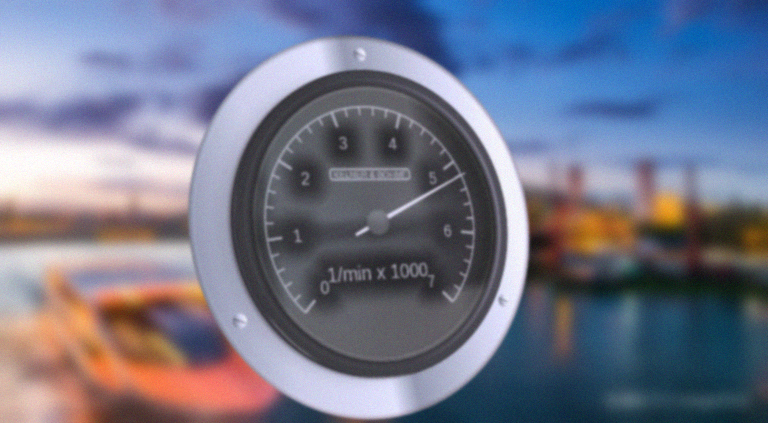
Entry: 5200,rpm
